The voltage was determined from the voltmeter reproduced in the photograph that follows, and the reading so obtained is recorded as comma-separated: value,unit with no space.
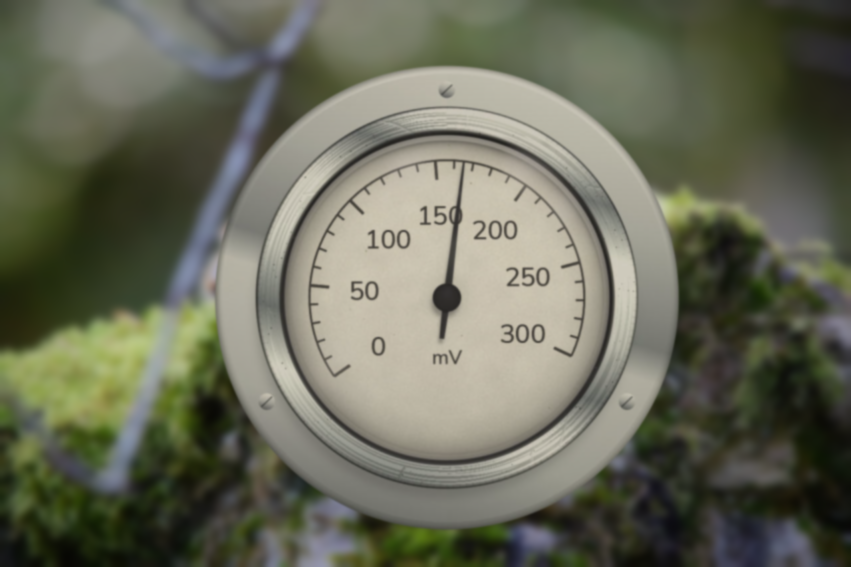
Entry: 165,mV
